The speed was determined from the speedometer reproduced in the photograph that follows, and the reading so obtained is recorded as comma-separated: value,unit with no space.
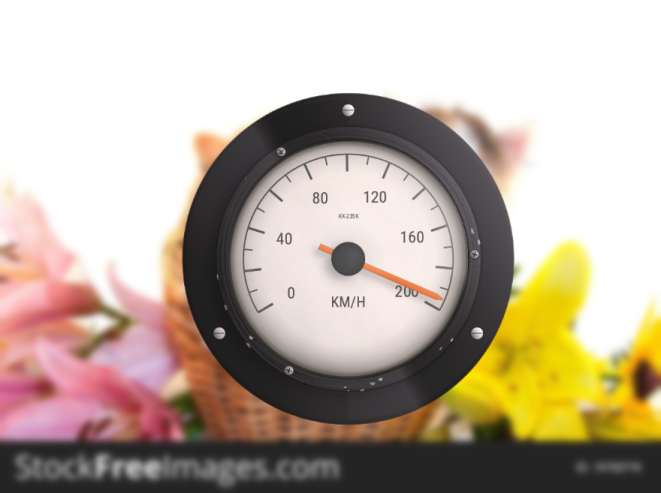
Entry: 195,km/h
